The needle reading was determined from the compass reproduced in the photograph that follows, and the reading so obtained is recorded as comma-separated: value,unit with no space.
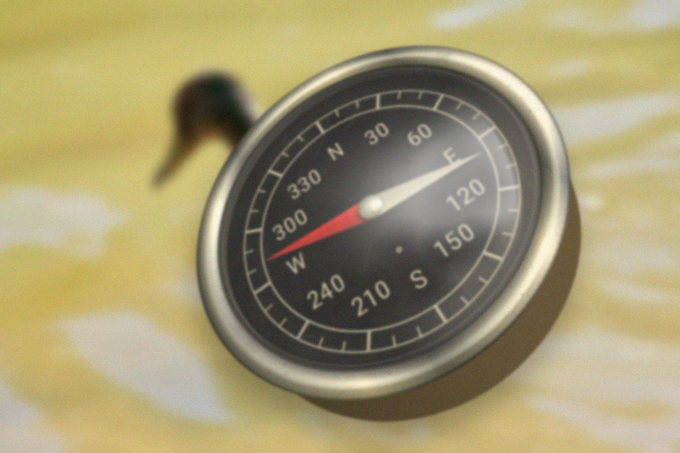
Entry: 280,°
